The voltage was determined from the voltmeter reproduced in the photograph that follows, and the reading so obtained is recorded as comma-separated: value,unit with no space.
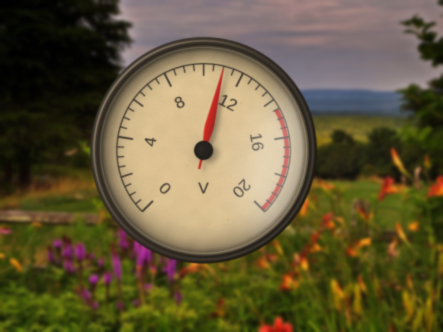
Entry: 11,V
